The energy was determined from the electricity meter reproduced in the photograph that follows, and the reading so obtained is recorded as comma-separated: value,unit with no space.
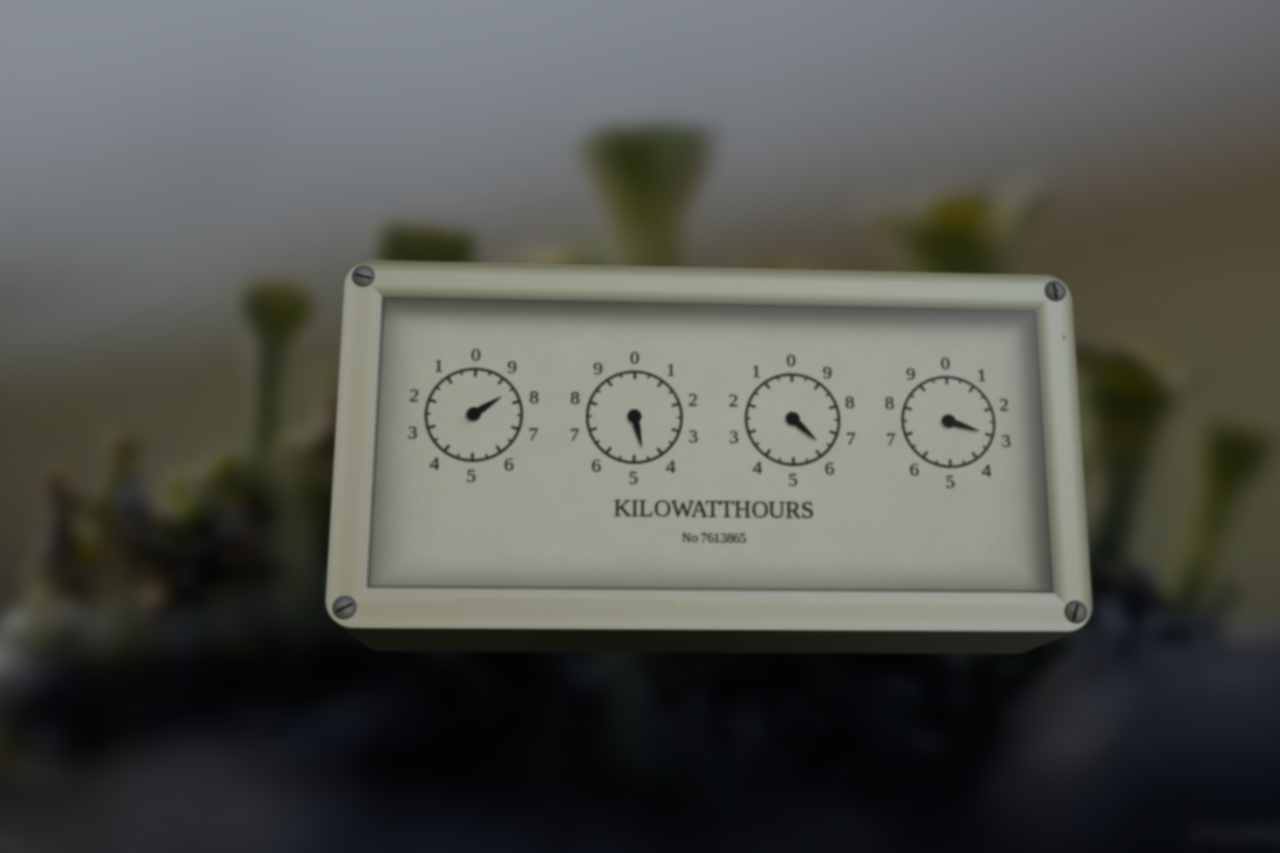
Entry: 8463,kWh
